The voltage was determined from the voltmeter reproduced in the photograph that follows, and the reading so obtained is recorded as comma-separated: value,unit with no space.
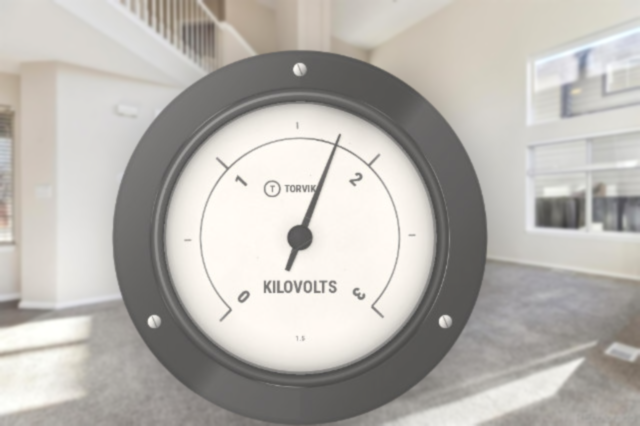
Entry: 1.75,kV
